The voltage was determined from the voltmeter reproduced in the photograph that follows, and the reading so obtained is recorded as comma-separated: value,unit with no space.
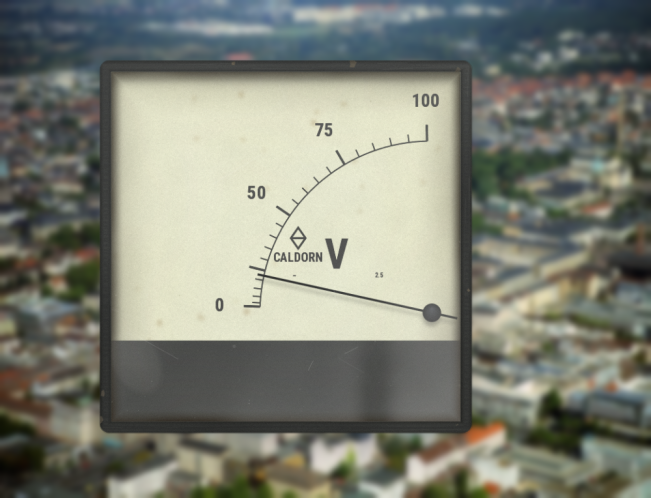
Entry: 22.5,V
